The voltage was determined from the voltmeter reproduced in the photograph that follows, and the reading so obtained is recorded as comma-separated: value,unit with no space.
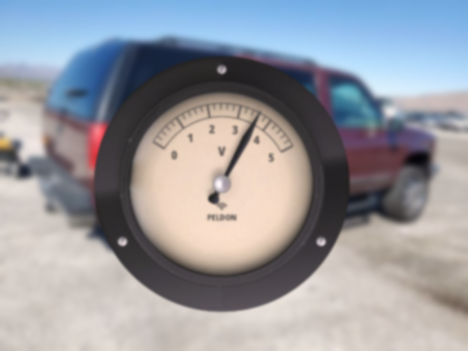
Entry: 3.6,V
